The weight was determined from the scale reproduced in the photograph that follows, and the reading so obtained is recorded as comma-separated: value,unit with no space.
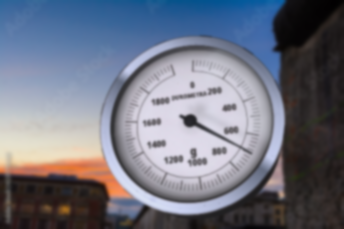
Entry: 700,g
